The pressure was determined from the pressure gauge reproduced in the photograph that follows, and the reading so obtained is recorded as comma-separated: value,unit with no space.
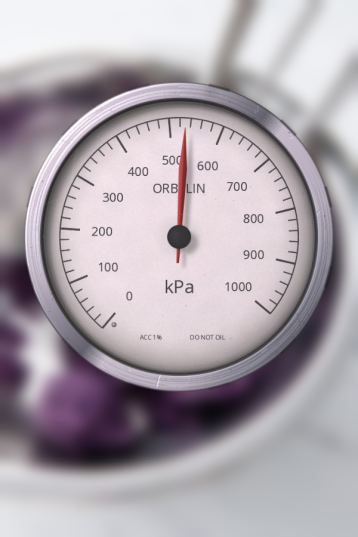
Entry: 530,kPa
